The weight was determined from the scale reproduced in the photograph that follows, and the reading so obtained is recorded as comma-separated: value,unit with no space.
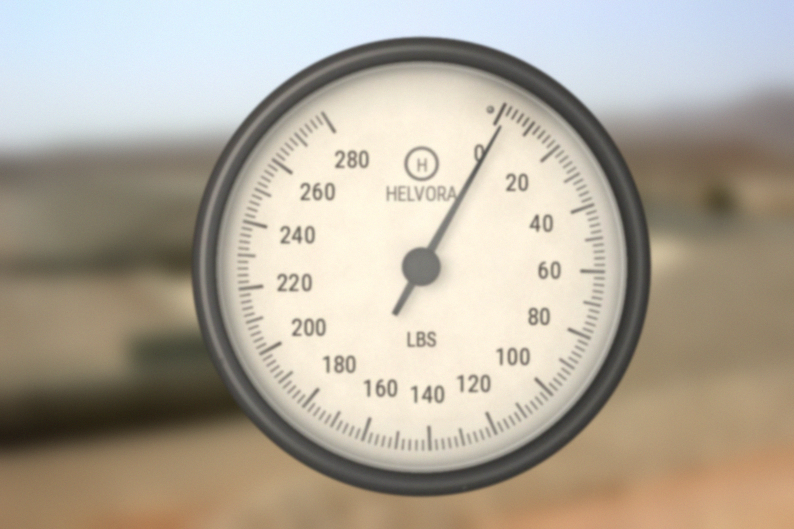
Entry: 2,lb
